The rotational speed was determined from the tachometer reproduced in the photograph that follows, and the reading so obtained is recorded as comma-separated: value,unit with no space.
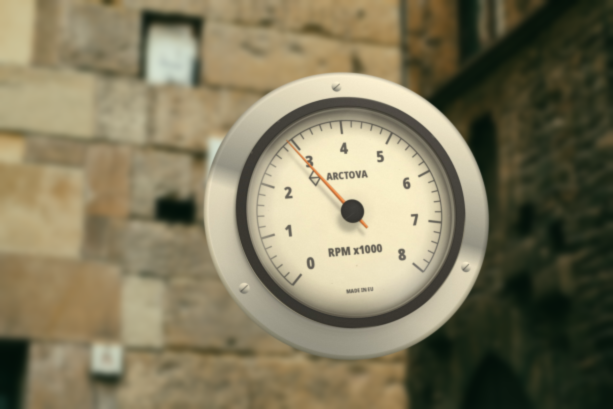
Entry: 2900,rpm
